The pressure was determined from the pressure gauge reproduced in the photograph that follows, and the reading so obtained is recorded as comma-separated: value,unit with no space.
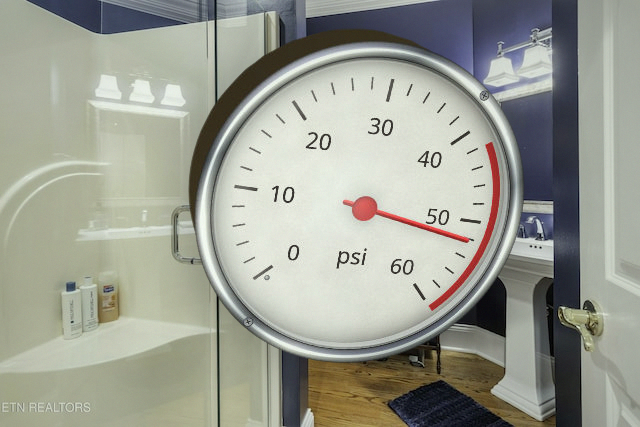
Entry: 52,psi
